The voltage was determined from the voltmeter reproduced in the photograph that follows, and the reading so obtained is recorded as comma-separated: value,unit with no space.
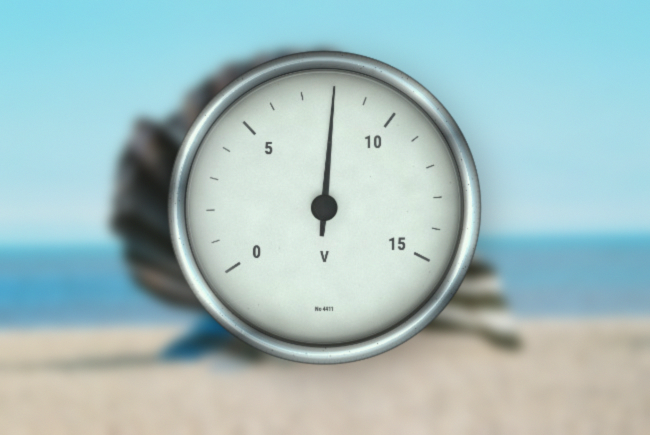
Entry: 8,V
